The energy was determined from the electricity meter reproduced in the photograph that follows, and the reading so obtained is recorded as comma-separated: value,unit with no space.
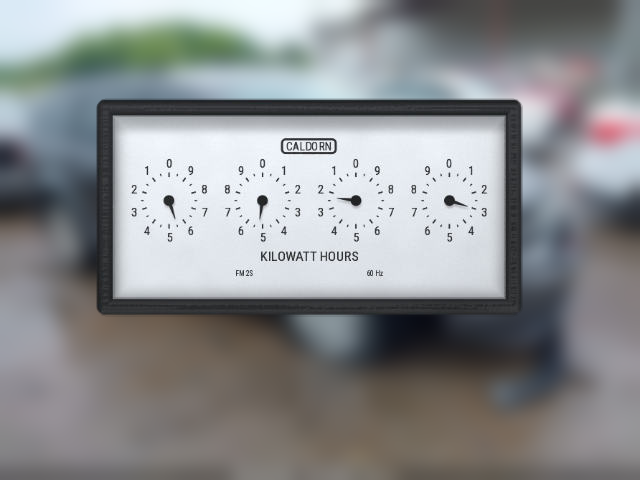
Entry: 5523,kWh
